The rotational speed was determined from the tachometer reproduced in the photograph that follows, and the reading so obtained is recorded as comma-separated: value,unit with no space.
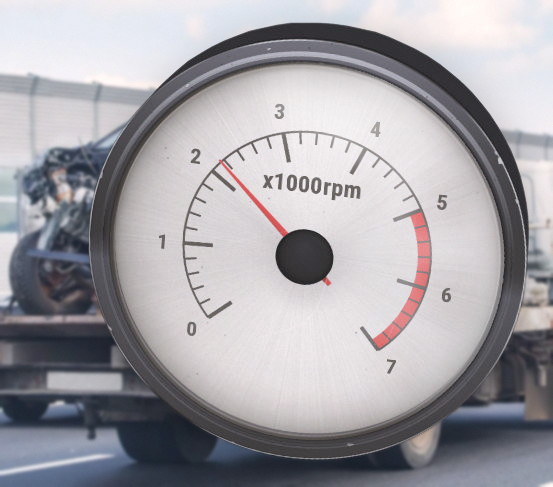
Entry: 2200,rpm
